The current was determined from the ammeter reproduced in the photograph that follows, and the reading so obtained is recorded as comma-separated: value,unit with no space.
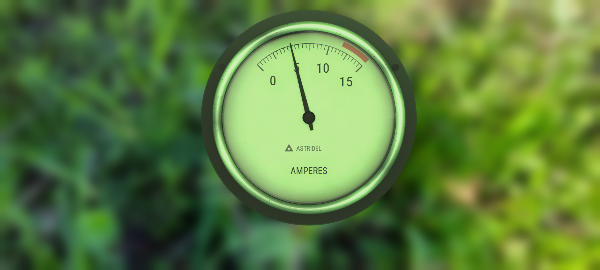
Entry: 5,A
